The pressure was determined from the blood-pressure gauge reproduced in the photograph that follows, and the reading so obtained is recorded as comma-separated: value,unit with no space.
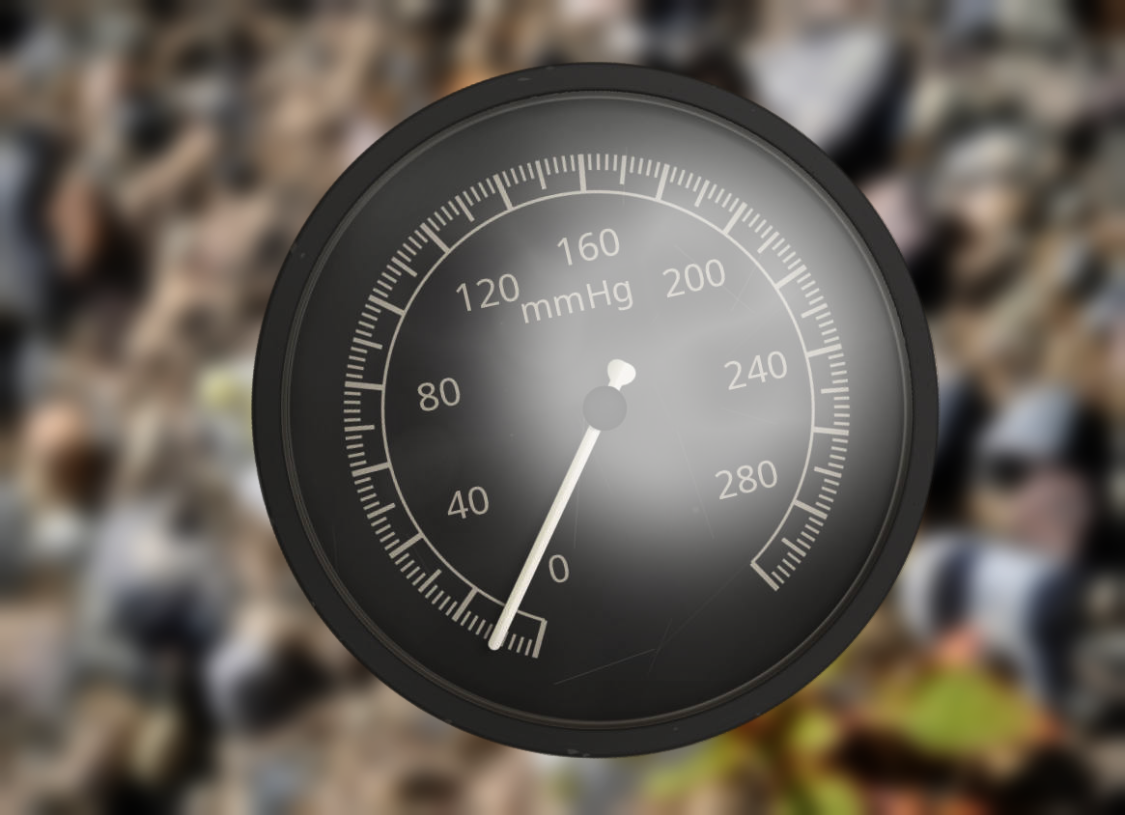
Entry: 10,mmHg
